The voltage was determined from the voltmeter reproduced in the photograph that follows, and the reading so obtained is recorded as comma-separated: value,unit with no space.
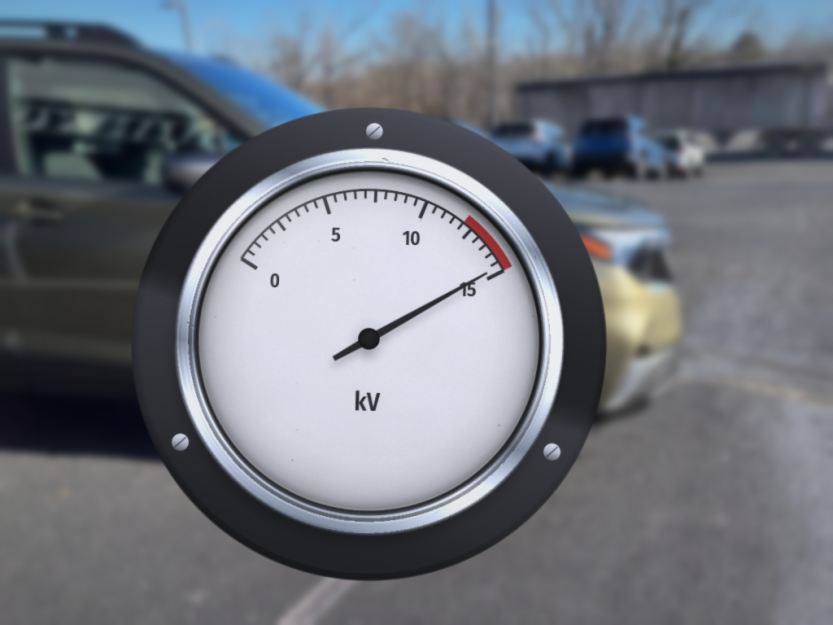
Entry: 14.75,kV
